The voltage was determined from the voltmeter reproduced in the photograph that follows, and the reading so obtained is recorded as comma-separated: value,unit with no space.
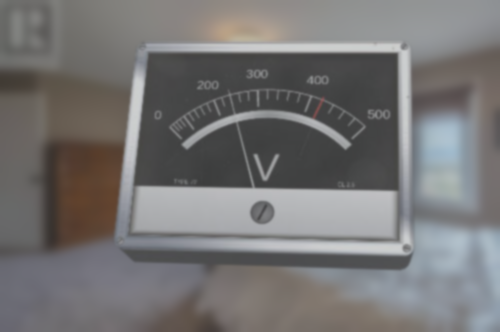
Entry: 240,V
